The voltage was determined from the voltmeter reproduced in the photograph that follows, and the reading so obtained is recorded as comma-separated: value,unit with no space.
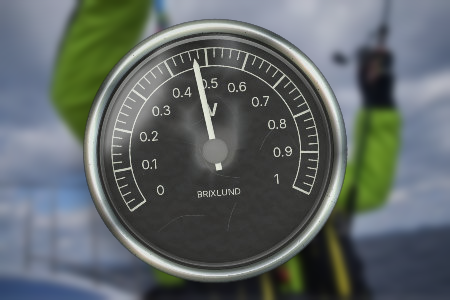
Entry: 0.47,V
